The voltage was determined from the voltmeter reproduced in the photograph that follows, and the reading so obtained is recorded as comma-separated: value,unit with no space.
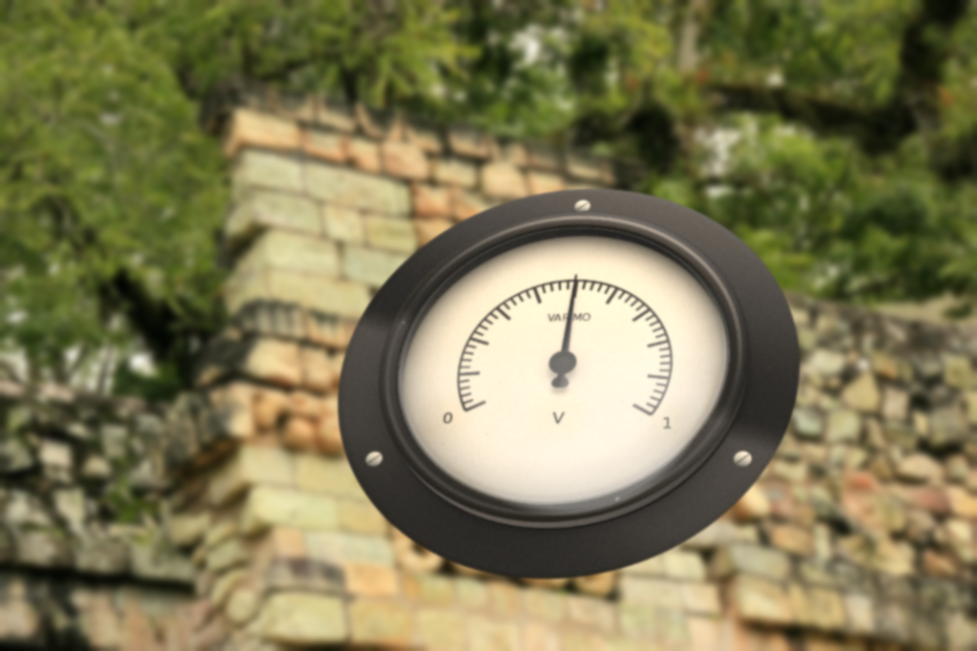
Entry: 0.5,V
